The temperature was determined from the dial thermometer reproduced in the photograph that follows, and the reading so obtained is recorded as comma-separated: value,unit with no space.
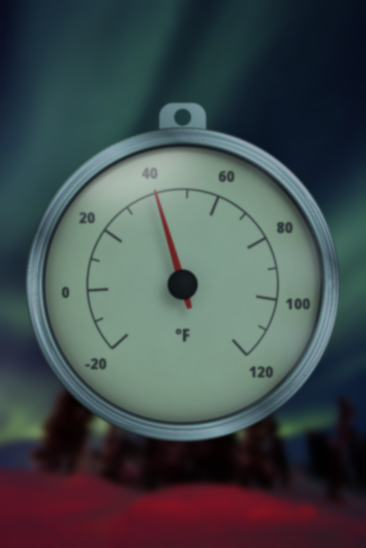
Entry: 40,°F
